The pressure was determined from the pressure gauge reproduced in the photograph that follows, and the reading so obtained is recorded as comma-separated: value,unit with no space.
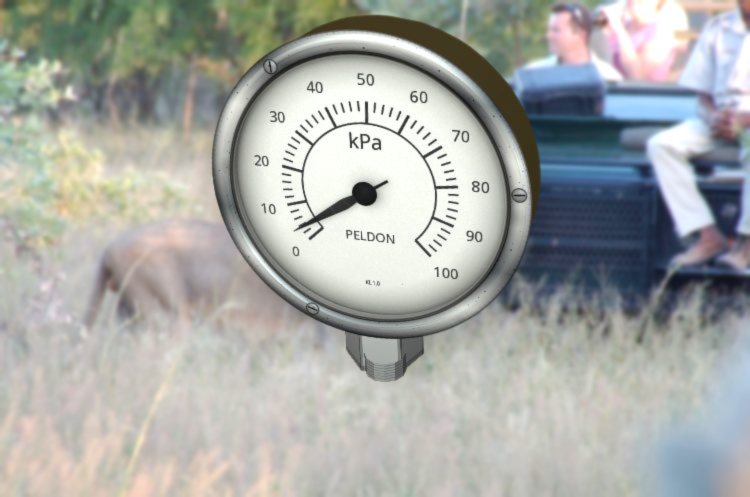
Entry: 4,kPa
